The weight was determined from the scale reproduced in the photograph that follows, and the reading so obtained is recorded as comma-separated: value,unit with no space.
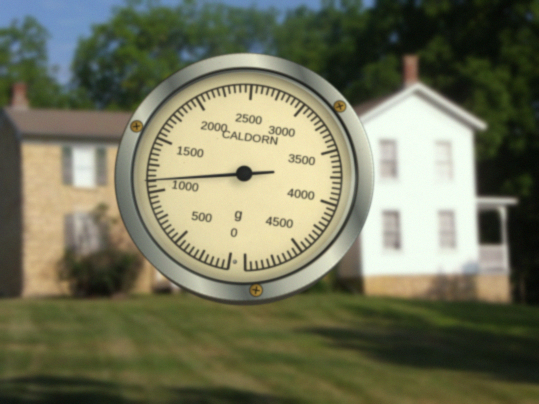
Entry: 1100,g
